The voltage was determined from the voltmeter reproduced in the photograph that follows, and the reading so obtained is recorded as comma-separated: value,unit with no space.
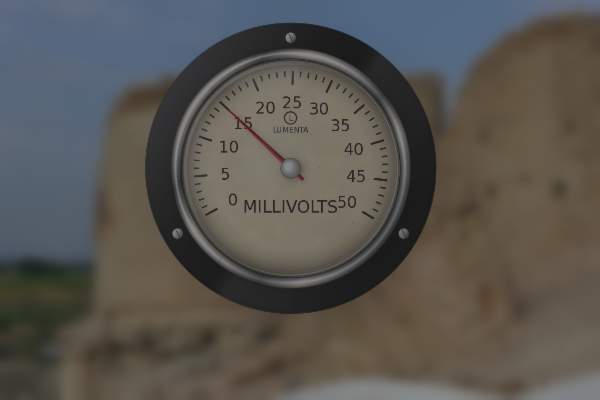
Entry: 15,mV
